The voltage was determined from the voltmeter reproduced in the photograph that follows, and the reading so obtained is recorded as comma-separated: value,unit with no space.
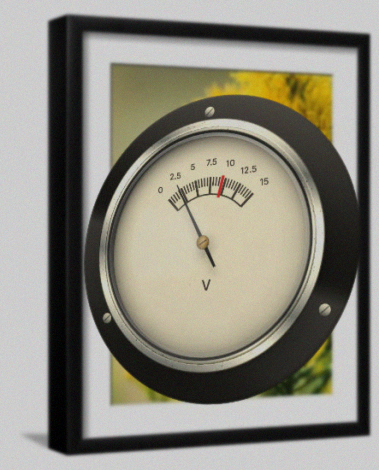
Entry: 2.5,V
